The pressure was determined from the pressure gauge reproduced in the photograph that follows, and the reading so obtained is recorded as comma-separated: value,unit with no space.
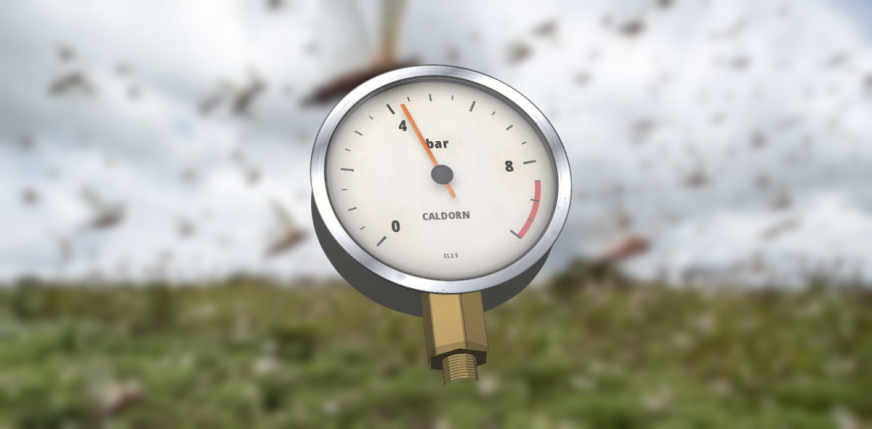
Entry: 4.25,bar
